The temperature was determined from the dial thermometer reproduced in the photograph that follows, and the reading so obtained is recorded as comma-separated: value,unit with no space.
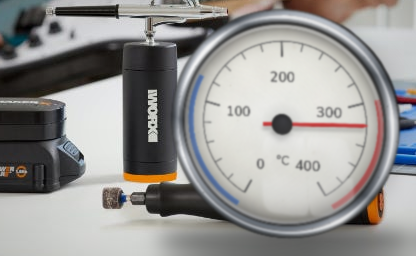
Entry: 320,°C
